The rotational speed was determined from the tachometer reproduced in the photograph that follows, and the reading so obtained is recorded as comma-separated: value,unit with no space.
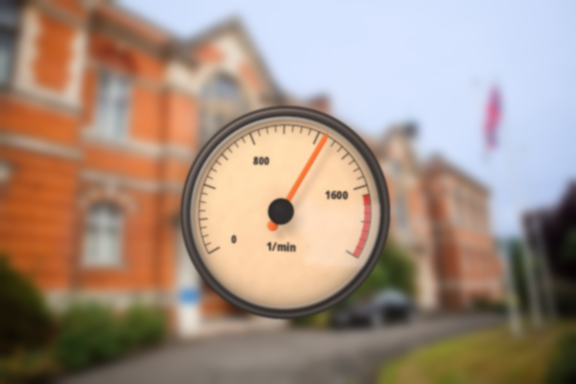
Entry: 1250,rpm
